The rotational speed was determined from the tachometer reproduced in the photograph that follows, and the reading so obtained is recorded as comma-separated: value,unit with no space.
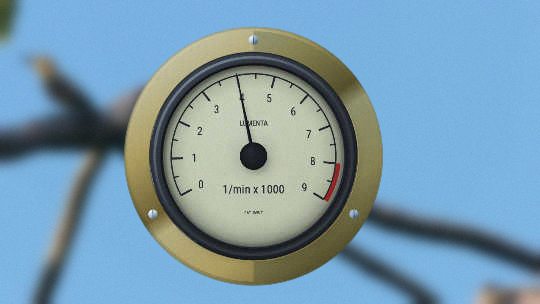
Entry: 4000,rpm
